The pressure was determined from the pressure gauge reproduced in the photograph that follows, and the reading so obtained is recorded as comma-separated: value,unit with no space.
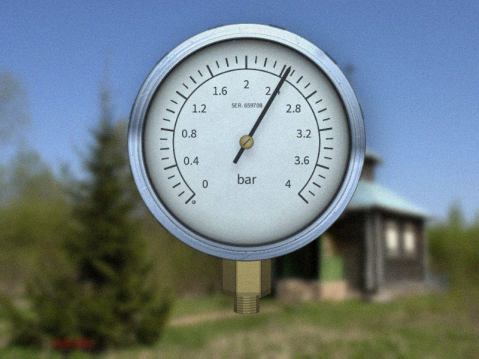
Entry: 2.45,bar
